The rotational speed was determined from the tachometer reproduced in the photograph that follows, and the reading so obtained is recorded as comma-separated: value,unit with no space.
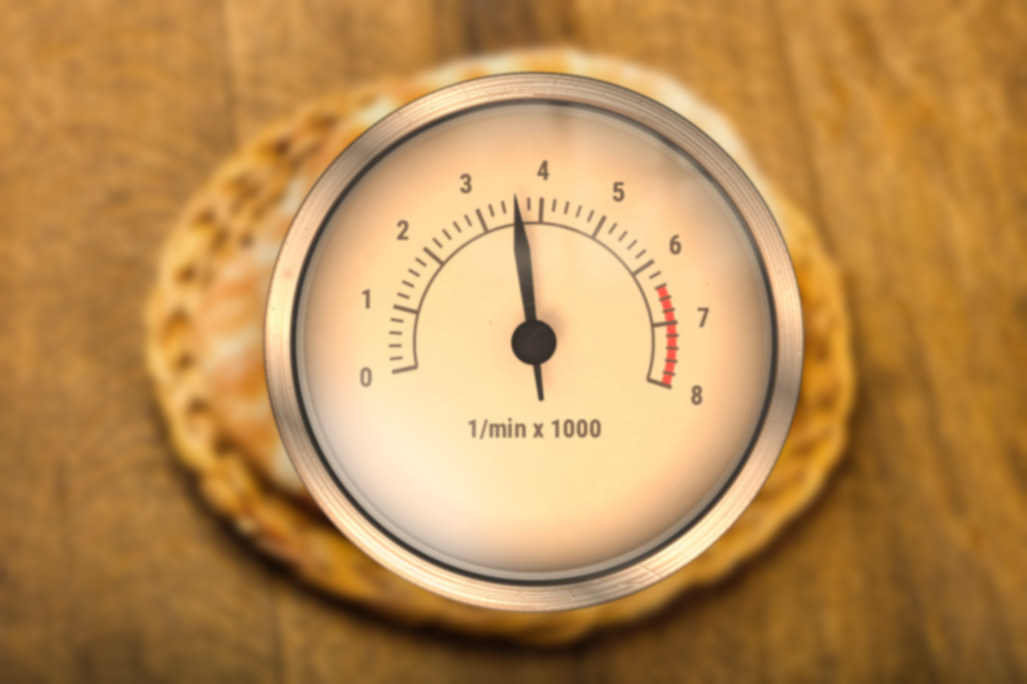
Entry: 3600,rpm
